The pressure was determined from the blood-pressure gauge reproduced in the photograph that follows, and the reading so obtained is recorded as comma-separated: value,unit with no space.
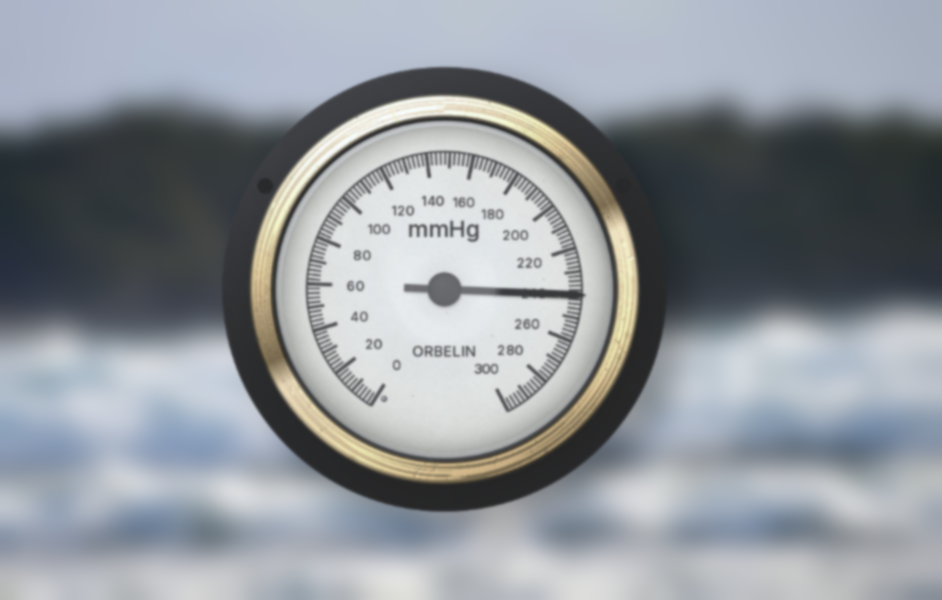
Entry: 240,mmHg
